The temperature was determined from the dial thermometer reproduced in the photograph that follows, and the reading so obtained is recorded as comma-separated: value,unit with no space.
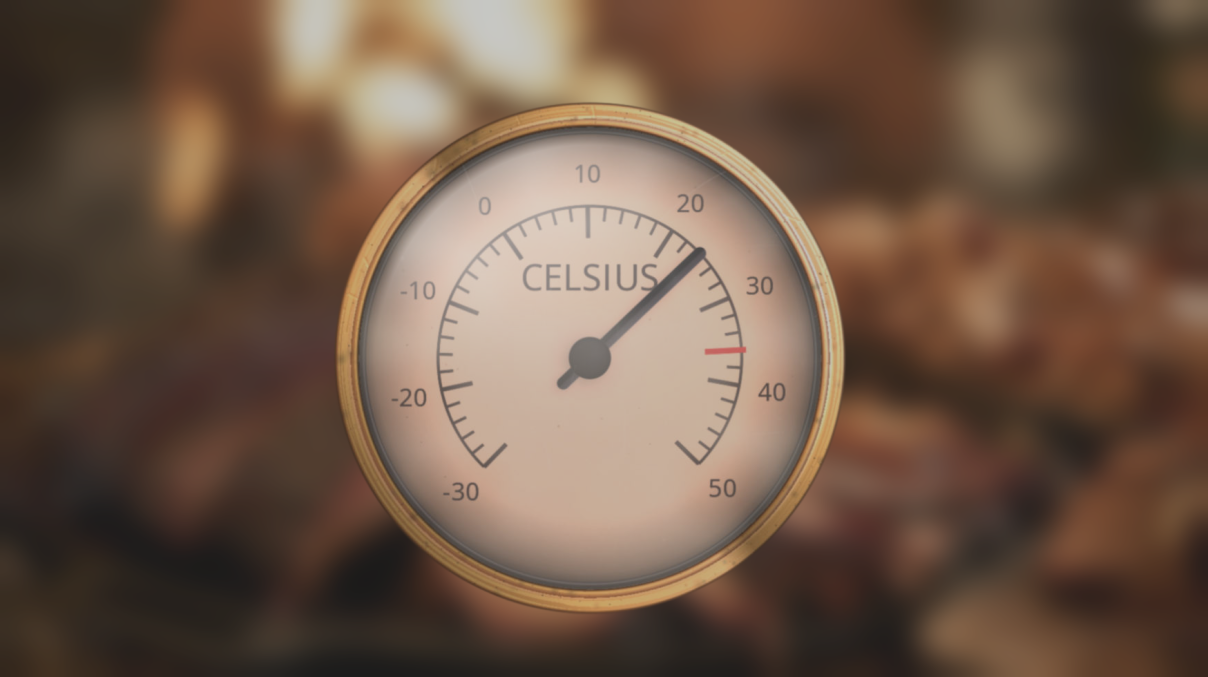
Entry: 24,°C
